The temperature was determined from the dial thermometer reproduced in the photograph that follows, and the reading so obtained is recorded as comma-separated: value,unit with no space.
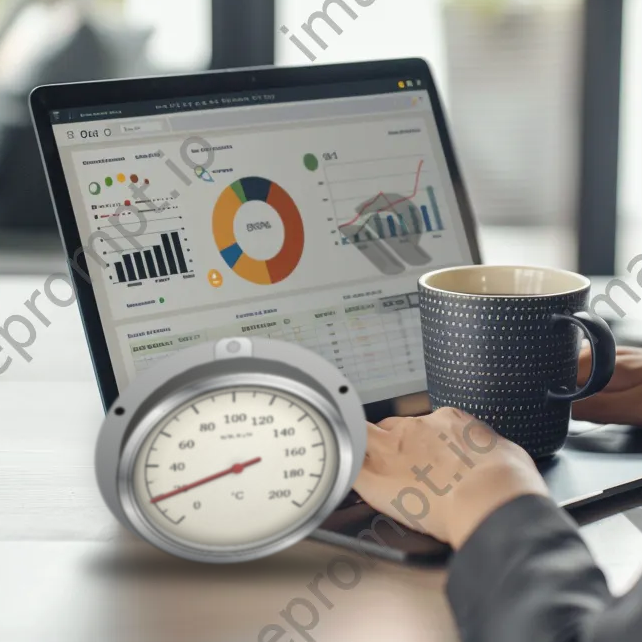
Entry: 20,°C
